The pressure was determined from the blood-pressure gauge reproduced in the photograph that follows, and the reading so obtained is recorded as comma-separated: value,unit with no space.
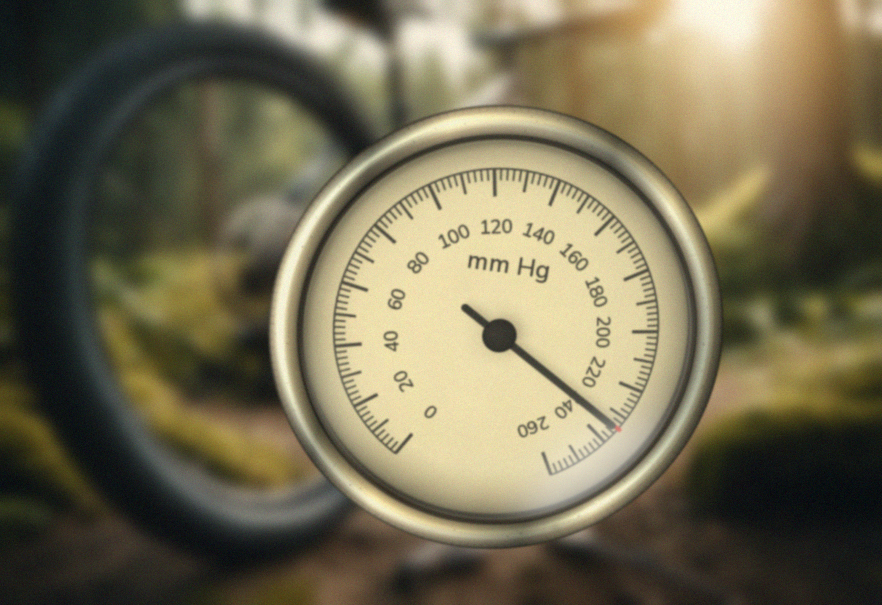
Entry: 234,mmHg
